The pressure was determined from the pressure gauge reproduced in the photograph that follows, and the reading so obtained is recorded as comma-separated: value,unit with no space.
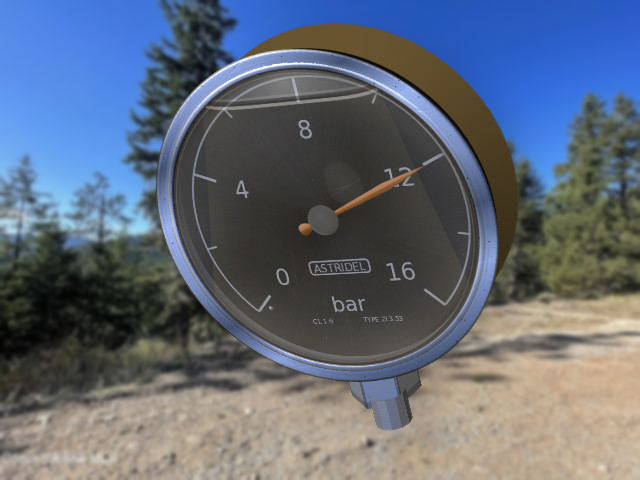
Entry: 12,bar
